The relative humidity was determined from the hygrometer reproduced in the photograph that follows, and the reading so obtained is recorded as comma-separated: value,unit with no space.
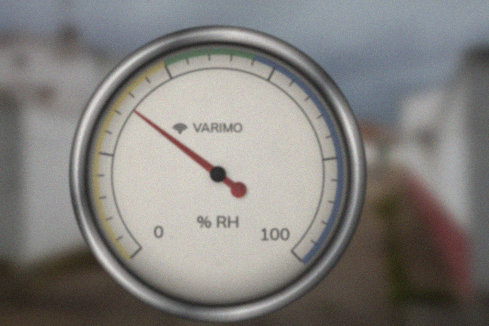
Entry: 30,%
